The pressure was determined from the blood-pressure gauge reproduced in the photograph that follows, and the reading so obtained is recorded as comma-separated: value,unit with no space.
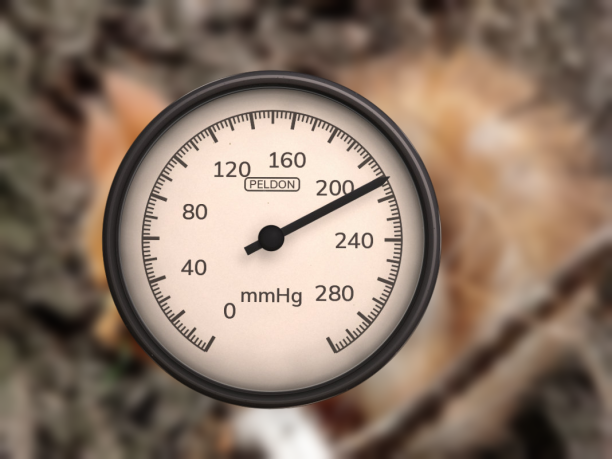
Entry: 212,mmHg
